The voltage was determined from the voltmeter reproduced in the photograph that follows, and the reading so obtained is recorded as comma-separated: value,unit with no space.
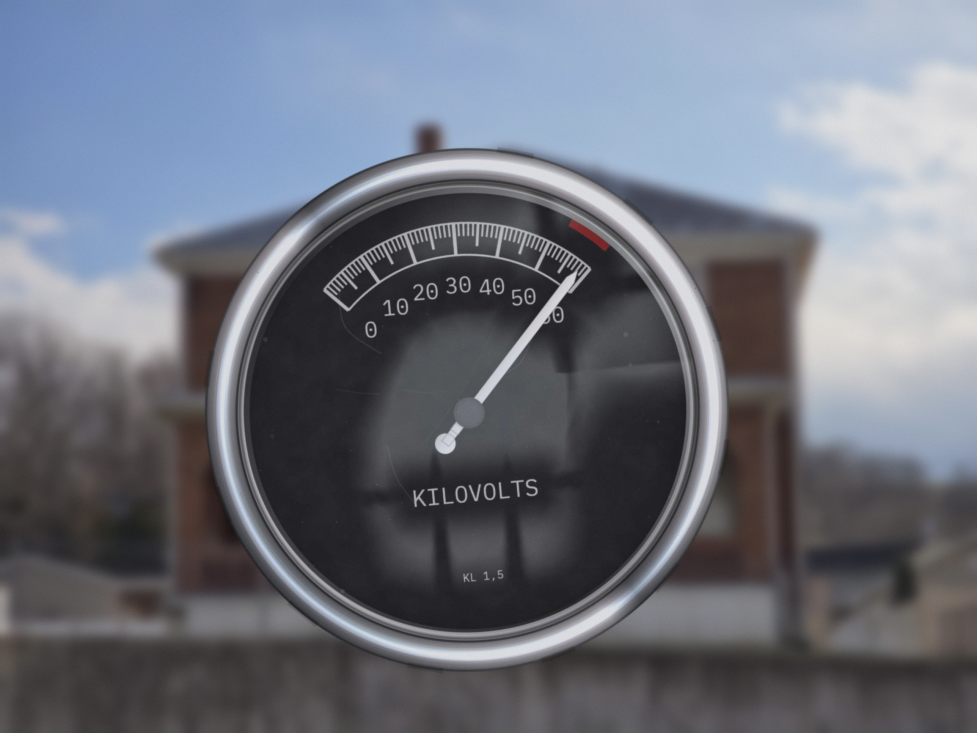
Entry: 58,kV
